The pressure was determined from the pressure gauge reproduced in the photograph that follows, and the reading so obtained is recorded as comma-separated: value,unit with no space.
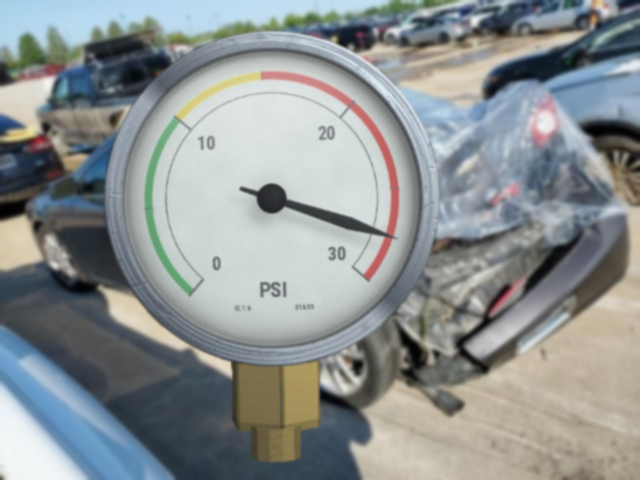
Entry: 27.5,psi
